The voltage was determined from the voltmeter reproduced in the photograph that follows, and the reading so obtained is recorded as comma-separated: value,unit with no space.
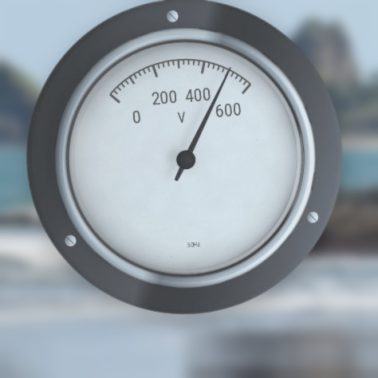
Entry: 500,V
